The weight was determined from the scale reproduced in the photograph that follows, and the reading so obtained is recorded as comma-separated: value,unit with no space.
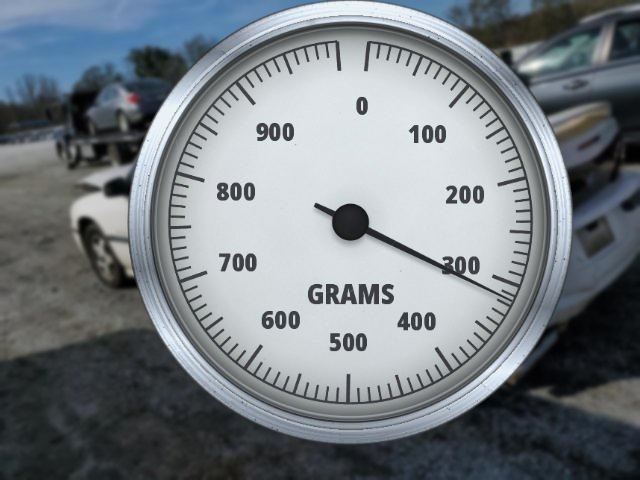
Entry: 315,g
